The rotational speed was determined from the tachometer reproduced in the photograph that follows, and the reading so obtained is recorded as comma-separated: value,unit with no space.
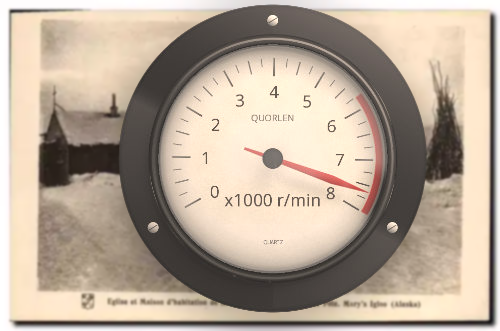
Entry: 7625,rpm
